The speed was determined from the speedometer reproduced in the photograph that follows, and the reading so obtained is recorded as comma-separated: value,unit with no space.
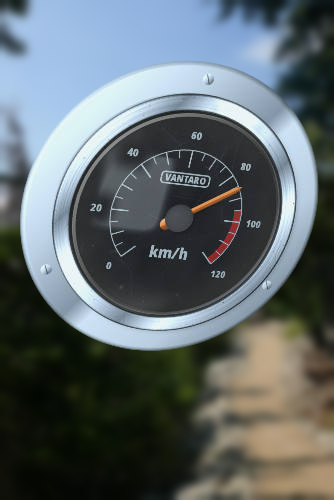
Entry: 85,km/h
